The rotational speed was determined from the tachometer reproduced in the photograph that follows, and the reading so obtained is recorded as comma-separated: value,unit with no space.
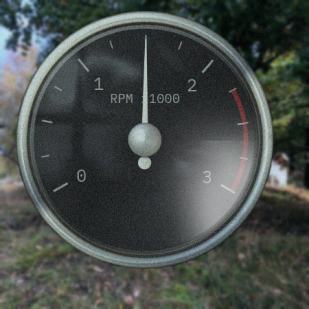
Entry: 1500,rpm
